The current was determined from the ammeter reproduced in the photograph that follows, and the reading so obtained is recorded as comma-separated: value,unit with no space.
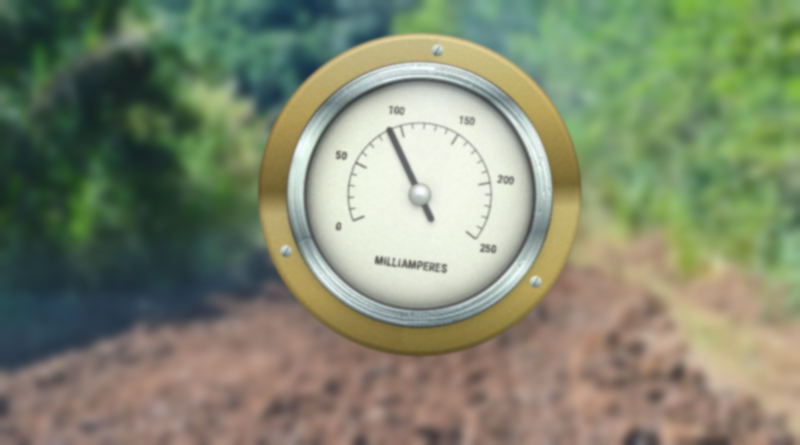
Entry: 90,mA
